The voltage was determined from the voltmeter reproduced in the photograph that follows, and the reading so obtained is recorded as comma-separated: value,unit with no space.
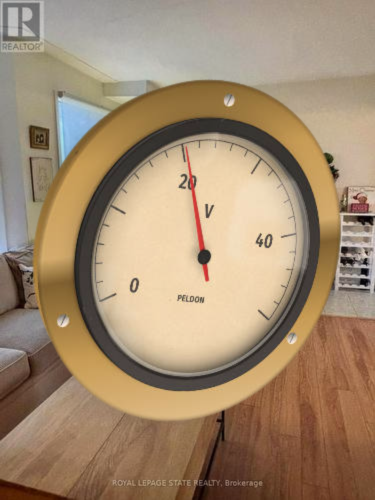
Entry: 20,V
